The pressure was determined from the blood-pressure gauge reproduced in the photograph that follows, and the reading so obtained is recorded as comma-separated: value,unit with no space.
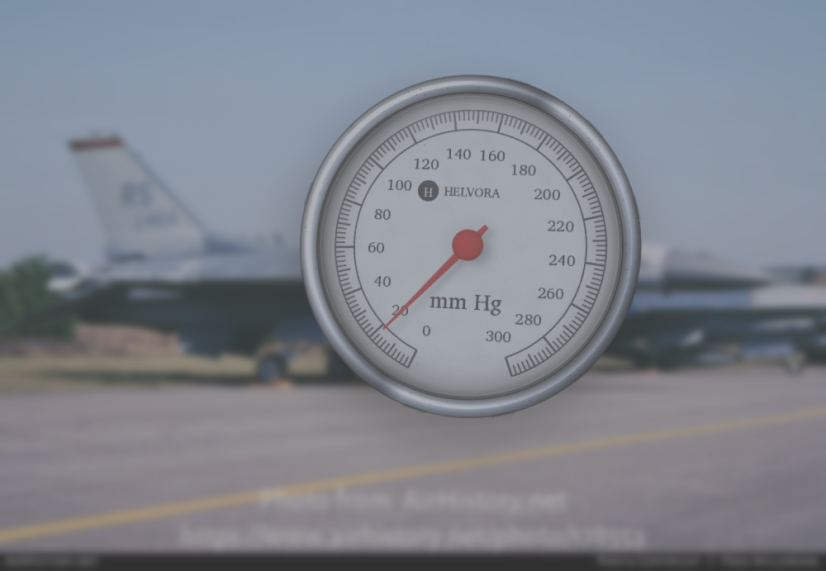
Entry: 18,mmHg
